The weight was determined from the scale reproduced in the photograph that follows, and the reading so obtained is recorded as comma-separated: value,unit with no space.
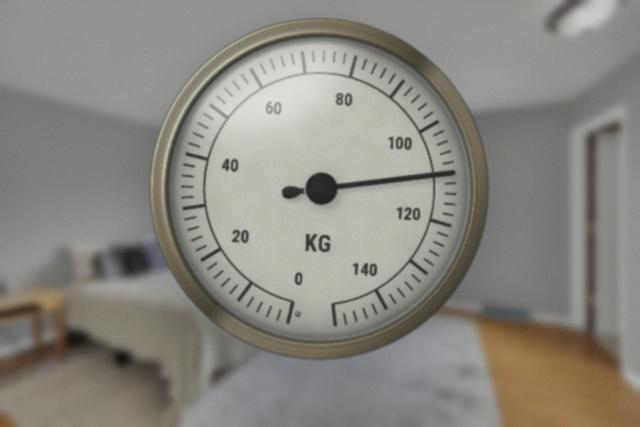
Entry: 110,kg
